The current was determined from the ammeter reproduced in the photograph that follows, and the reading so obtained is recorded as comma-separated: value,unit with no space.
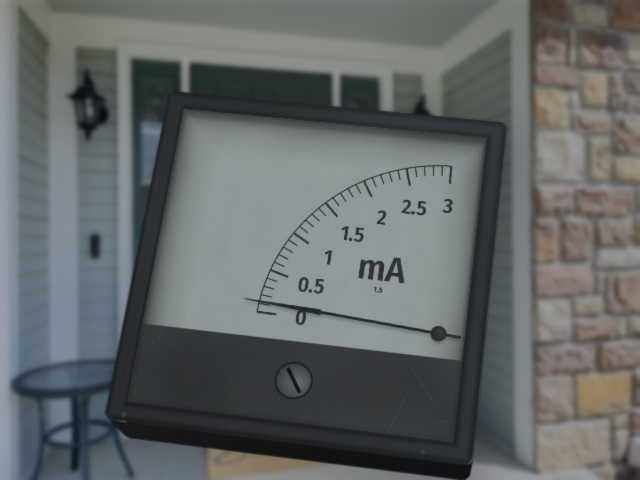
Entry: 0.1,mA
